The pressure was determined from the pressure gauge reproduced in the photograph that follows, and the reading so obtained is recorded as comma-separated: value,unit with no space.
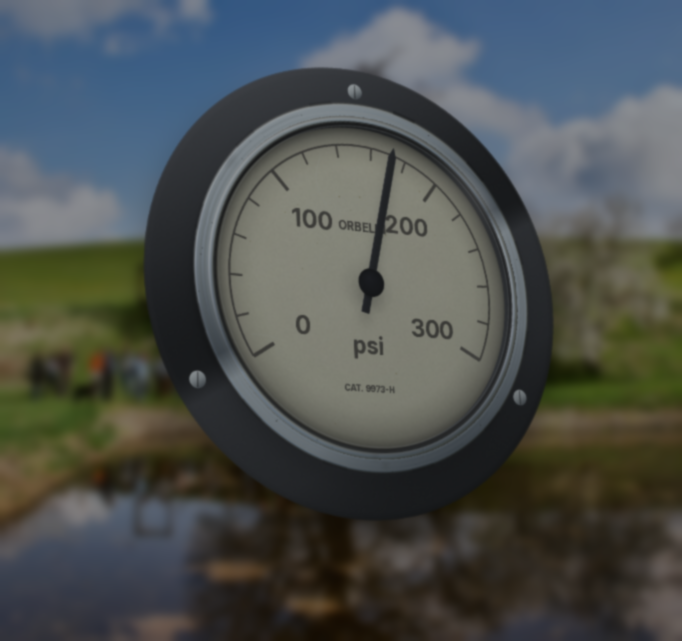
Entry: 170,psi
